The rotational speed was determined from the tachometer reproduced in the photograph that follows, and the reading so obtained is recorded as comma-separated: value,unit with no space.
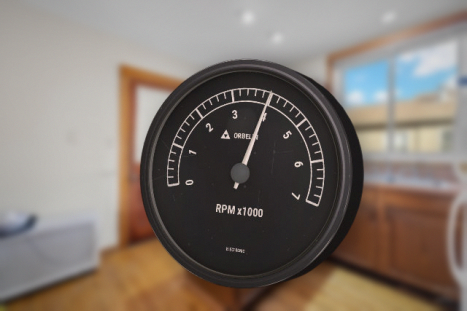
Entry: 4000,rpm
